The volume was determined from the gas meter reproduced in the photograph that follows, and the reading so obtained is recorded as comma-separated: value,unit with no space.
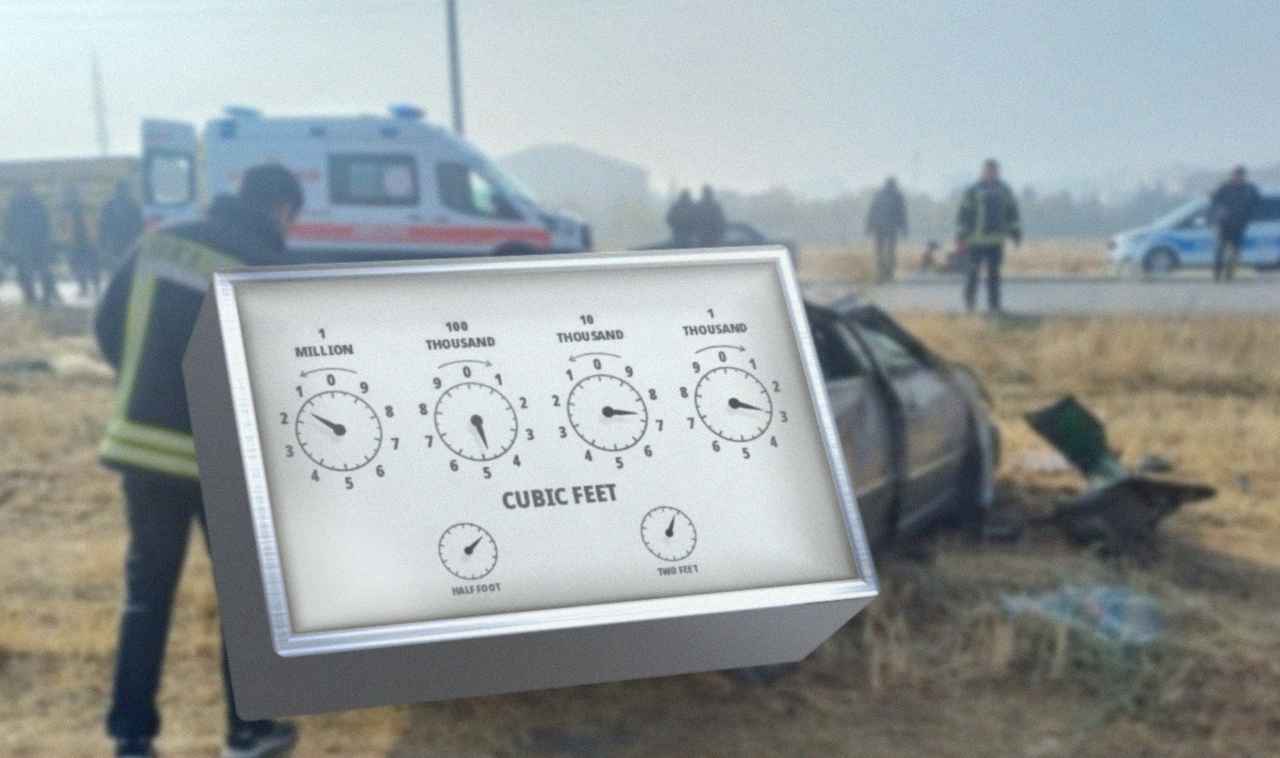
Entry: 147300,ft³
